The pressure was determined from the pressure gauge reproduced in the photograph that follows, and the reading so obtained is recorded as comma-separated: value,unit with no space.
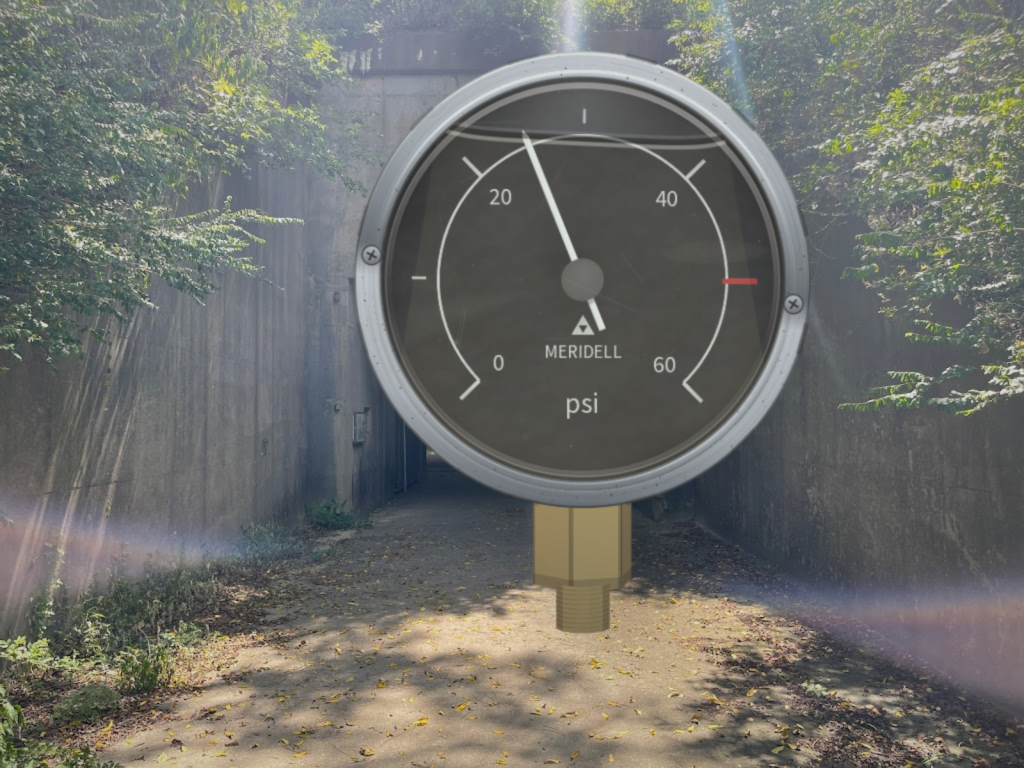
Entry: 25,psi
